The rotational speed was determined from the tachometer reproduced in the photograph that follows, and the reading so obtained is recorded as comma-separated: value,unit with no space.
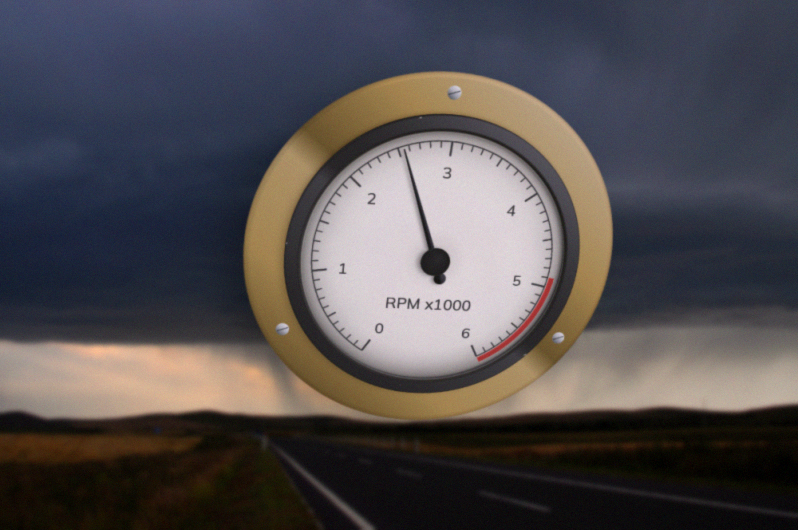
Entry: 2550,rpm
